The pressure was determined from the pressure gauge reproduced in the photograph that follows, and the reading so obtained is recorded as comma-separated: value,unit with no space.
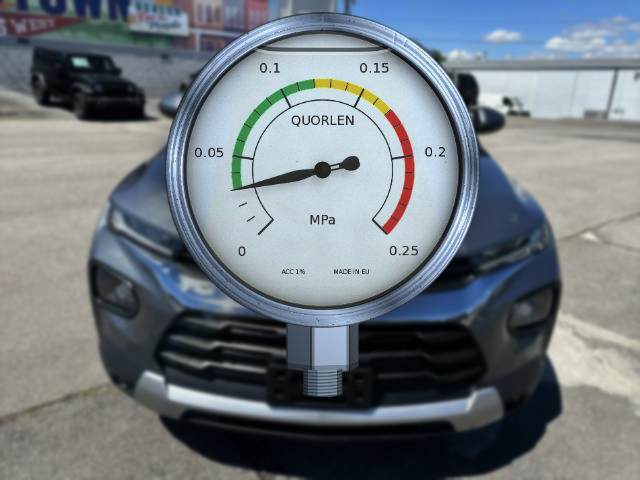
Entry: 0.03,MPa
